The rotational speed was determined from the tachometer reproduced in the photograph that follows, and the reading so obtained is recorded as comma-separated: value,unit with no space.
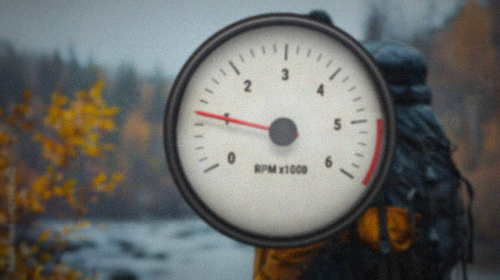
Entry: 1000,rpm
